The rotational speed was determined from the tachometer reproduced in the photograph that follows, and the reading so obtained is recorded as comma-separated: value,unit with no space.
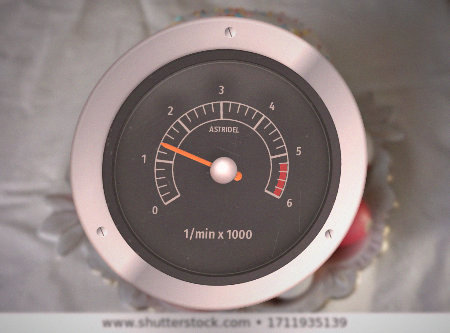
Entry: 1400,rpm
